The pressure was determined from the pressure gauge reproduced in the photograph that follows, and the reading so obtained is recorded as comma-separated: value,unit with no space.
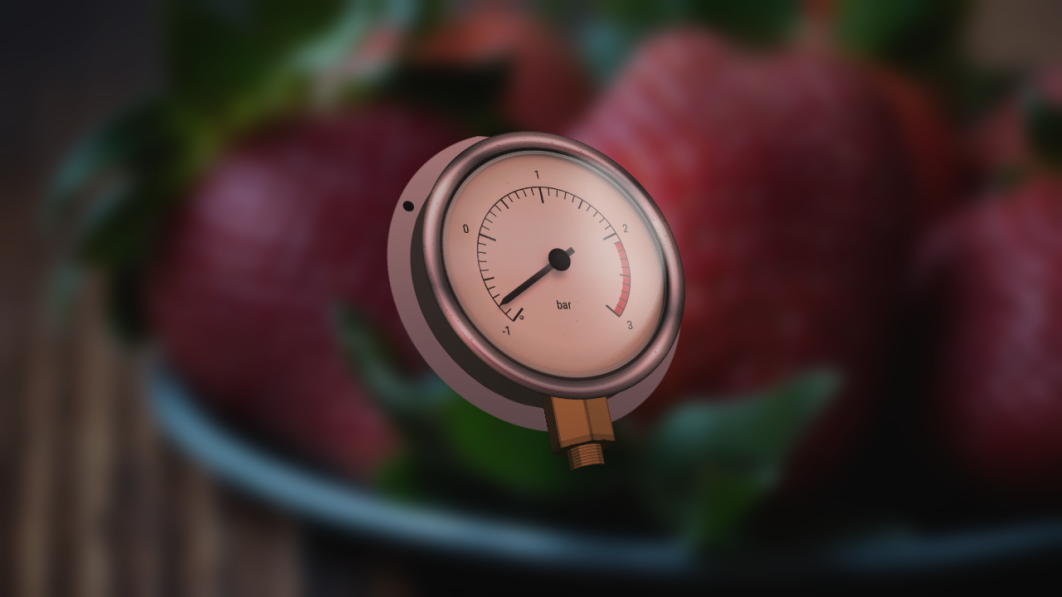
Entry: -0.8,bar
